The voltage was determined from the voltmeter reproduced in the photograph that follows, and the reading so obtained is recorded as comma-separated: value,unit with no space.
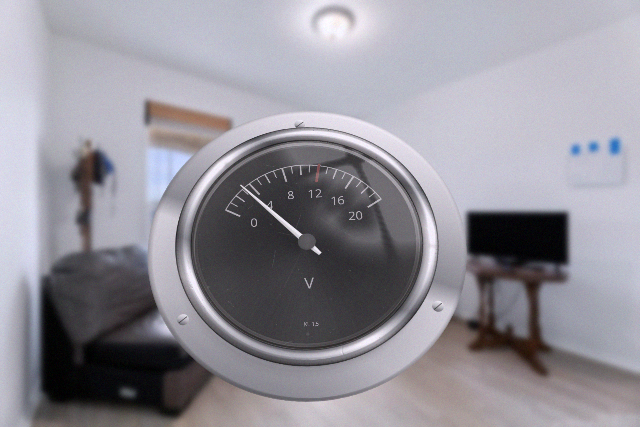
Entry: 3,V
